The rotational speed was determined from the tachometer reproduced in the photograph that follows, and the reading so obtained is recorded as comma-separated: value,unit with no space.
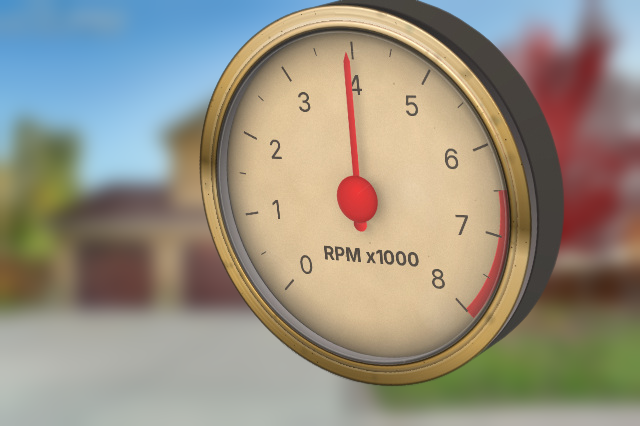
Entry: 4000,rpm
